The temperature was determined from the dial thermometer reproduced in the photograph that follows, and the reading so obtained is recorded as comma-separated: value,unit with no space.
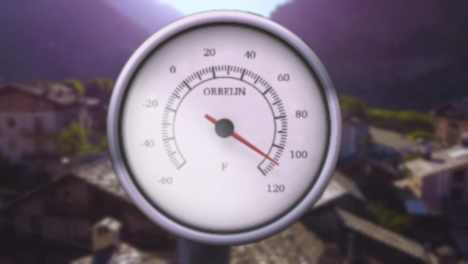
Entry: 110,°F
